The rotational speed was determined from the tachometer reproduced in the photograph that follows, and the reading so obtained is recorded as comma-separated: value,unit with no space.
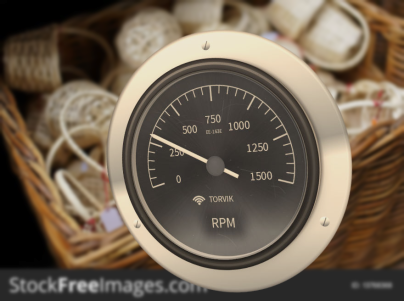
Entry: 300,rpm
